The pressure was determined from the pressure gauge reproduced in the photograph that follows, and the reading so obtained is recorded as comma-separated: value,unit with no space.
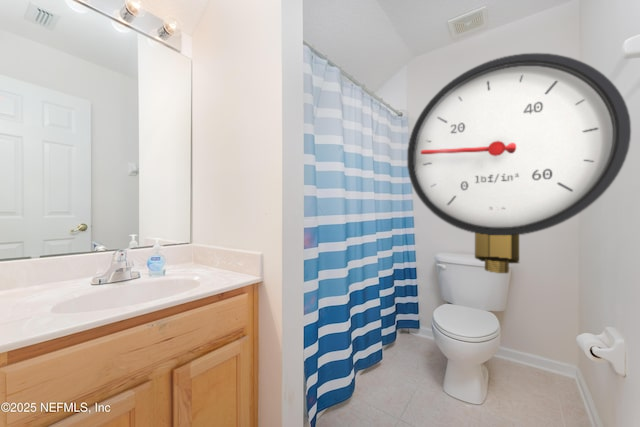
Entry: 12.5,psi
